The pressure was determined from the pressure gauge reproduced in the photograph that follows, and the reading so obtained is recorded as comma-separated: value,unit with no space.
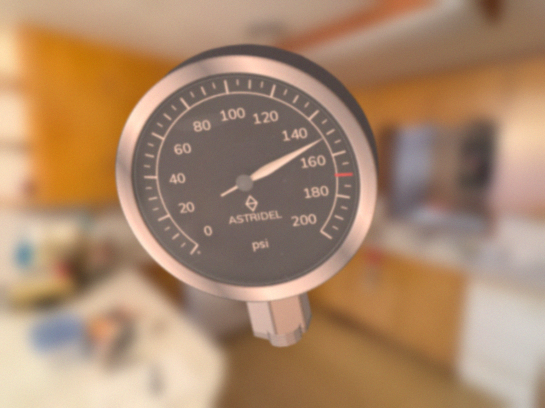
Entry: 150,psi
